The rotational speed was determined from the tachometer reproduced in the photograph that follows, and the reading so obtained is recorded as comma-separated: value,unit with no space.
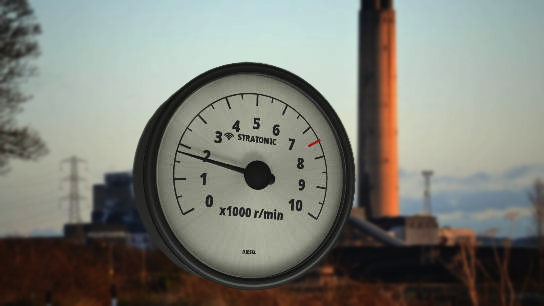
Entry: 1750,rpm
